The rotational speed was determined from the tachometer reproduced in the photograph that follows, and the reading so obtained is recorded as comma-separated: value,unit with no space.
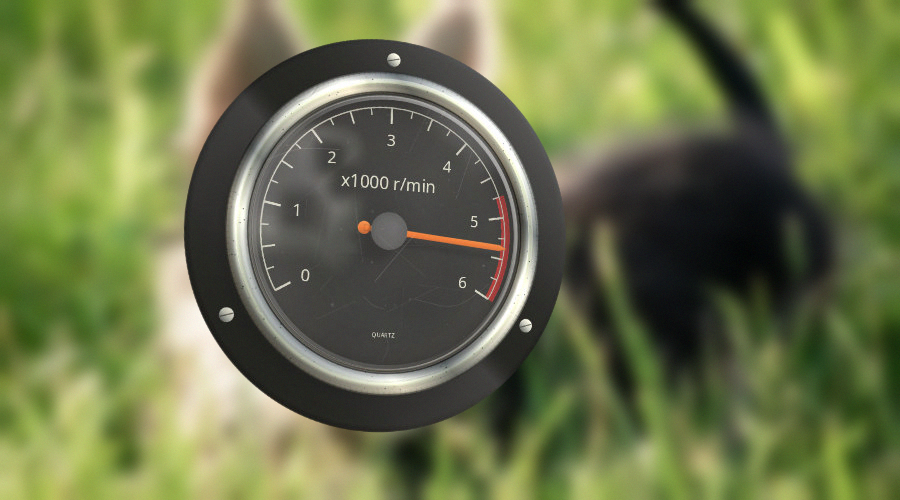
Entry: 5375,rpm
